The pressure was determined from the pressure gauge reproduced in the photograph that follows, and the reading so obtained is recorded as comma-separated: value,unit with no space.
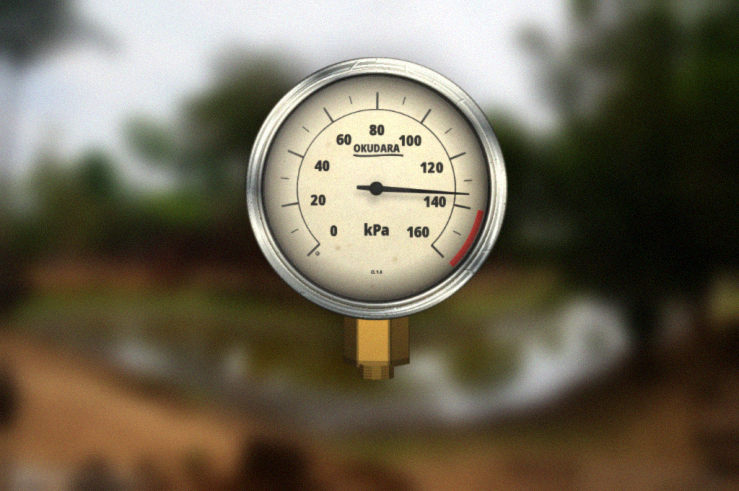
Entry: 135,kPa
